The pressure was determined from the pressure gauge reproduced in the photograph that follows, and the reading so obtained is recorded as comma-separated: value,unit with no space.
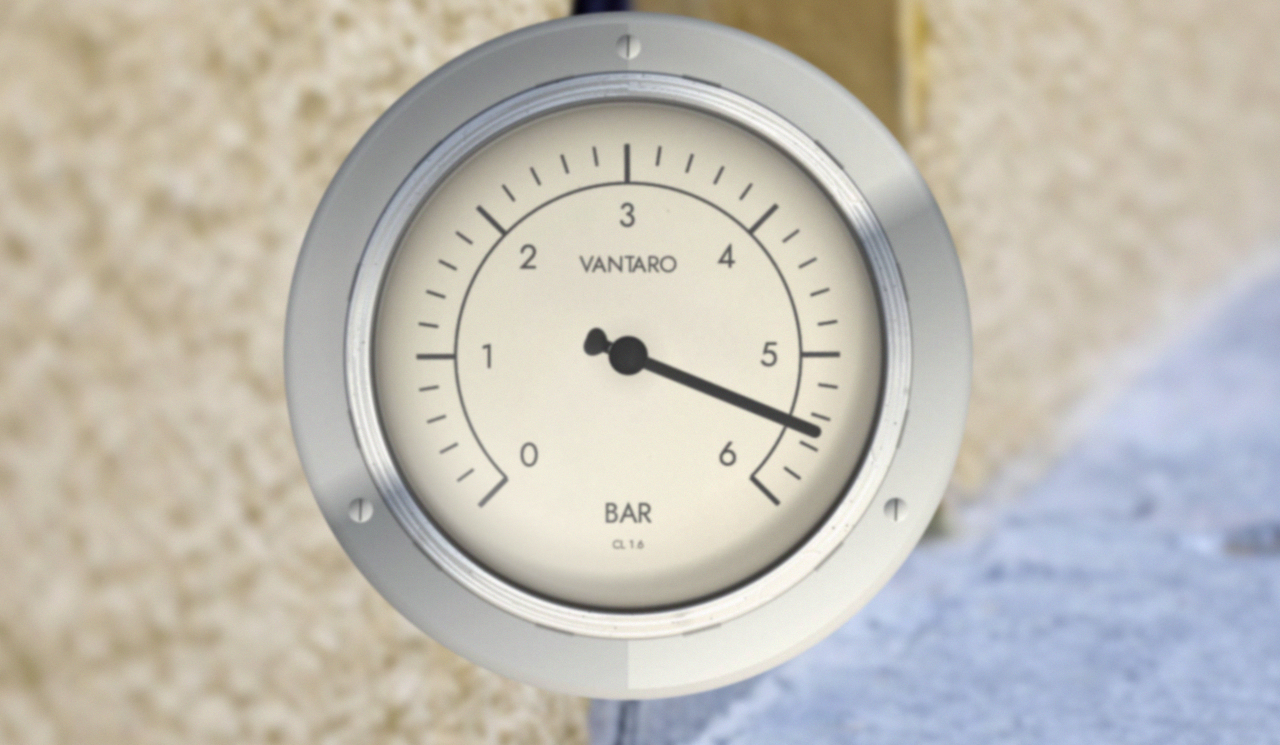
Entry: 5.5,bar
